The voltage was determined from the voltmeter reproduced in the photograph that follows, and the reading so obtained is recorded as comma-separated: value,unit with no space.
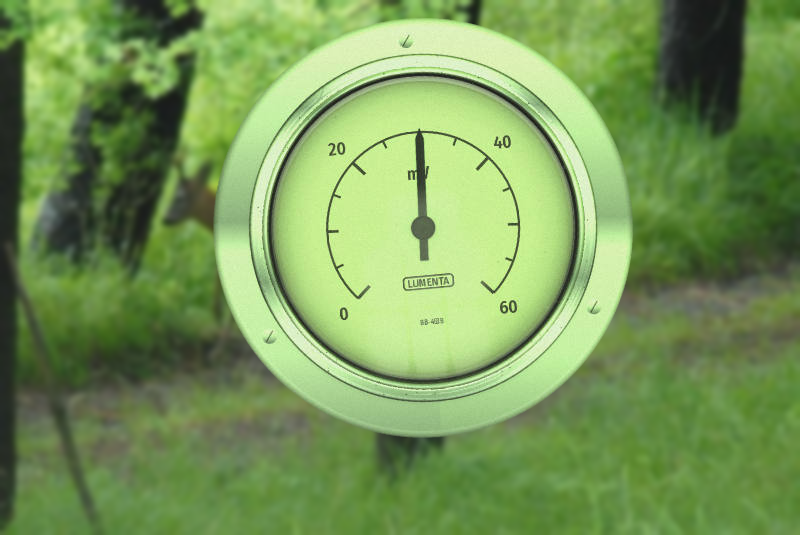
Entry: 30,mV
